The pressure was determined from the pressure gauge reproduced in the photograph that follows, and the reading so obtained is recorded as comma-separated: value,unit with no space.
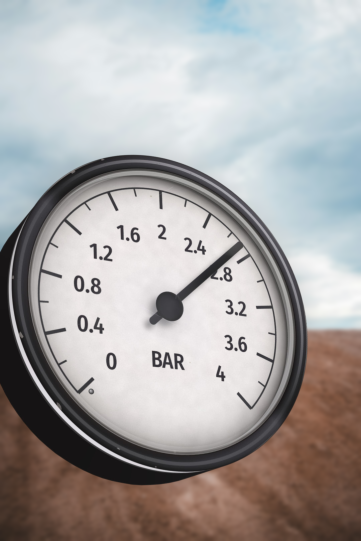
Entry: 2.7,bar
